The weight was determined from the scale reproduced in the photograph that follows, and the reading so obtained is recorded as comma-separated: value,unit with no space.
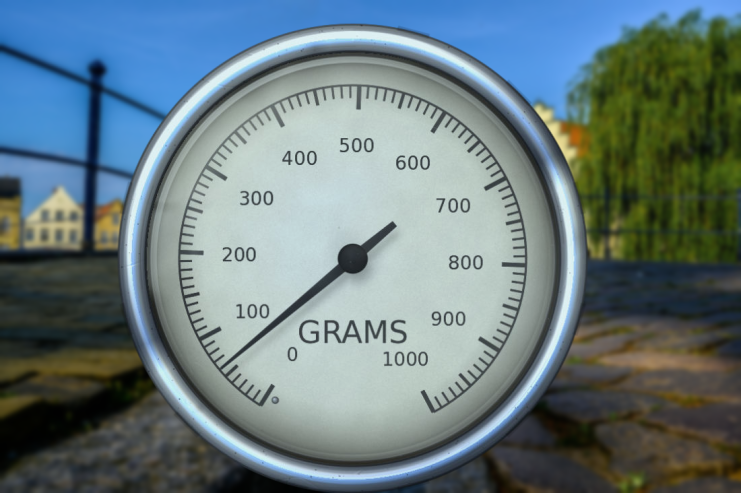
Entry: 60,g
